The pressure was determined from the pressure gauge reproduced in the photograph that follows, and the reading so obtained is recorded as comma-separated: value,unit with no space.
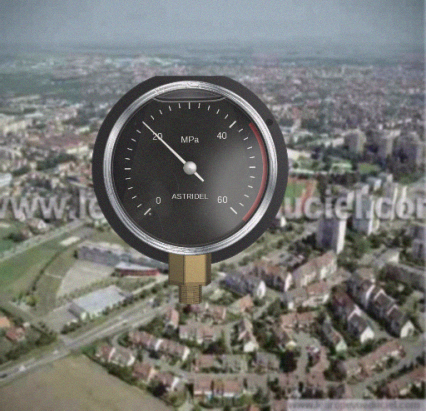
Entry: 20,MPa
